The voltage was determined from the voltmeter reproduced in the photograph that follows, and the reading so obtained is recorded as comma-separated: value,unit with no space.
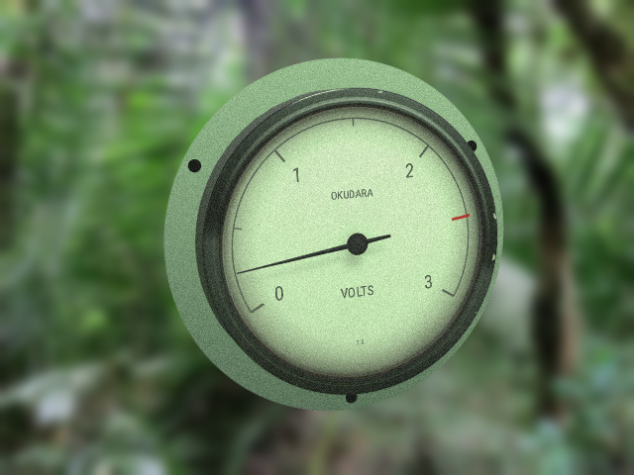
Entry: 0.25,V
